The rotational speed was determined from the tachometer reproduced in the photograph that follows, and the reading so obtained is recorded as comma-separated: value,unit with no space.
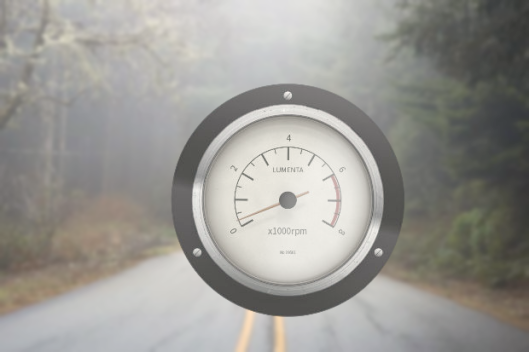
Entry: 250,rpm
